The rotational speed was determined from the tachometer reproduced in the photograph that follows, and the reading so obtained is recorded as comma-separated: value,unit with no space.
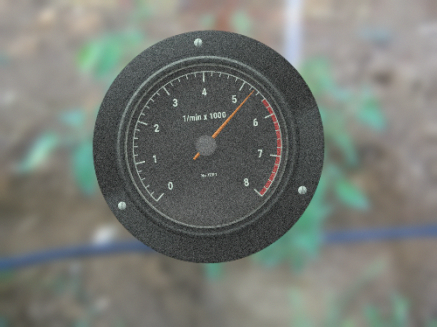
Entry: 5300,rpm
